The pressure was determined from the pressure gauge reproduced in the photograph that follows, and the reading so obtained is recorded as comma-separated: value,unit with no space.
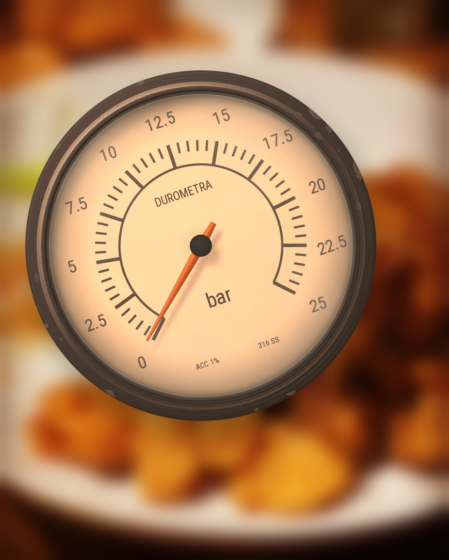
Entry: 0.25,bar
